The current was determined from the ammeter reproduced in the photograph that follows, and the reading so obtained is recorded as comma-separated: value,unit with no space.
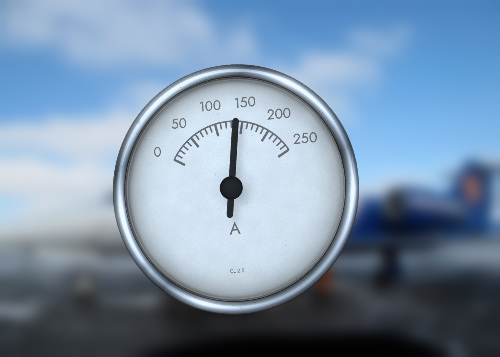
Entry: 140,A
